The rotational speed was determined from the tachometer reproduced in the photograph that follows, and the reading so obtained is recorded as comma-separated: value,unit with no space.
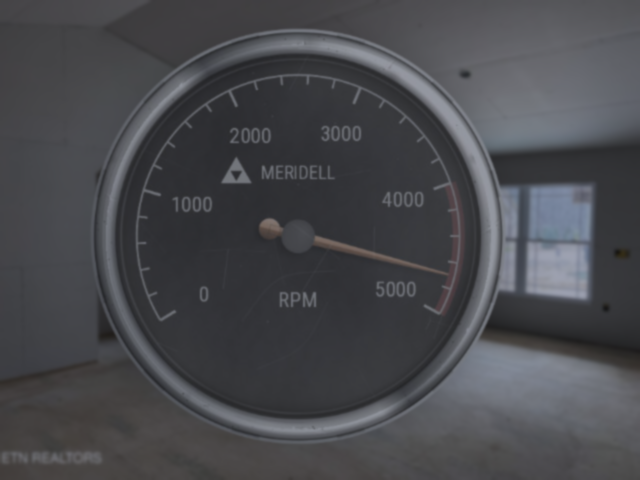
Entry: 4700,rpm
